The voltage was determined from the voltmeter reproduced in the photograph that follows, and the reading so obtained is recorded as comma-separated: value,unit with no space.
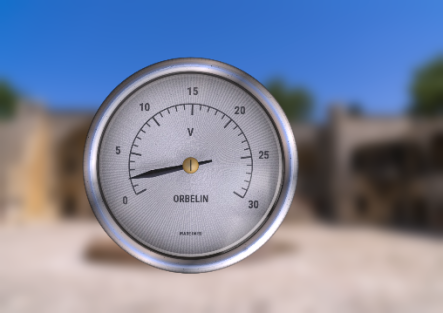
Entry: 2,V
